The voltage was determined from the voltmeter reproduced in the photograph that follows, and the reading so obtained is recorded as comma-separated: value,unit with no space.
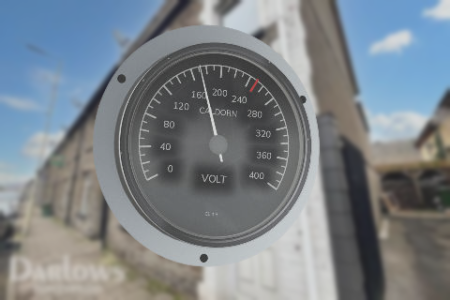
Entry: 170,V
